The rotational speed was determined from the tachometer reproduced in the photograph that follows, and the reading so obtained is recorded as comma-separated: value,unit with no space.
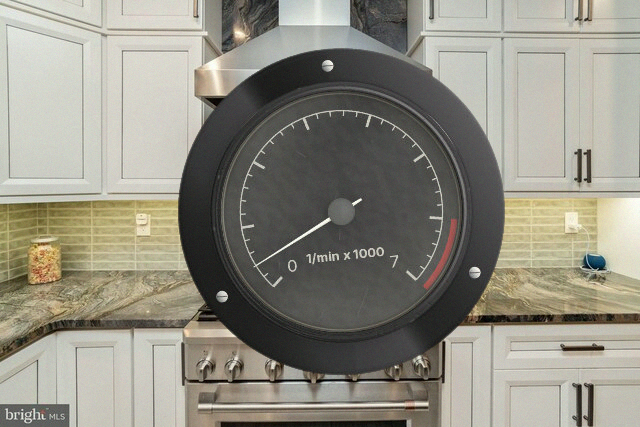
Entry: 400,rpm
